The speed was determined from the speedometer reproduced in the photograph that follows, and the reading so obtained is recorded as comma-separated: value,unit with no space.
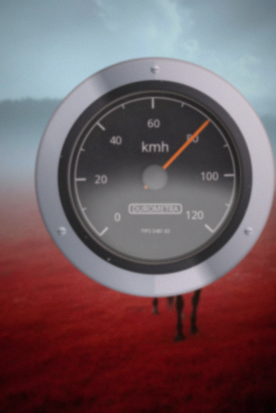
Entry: 80,km/h
